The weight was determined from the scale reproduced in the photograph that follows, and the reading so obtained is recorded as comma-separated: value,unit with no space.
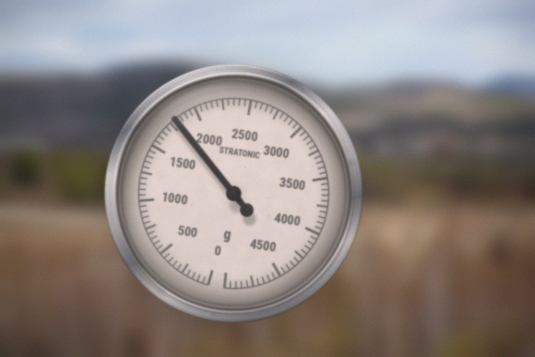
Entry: 1800,g
